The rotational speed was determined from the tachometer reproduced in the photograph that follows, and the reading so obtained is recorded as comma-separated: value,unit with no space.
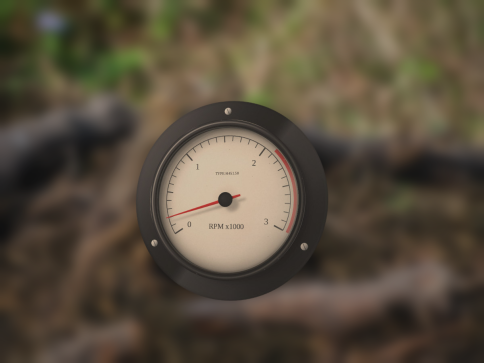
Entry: 200,rpm
